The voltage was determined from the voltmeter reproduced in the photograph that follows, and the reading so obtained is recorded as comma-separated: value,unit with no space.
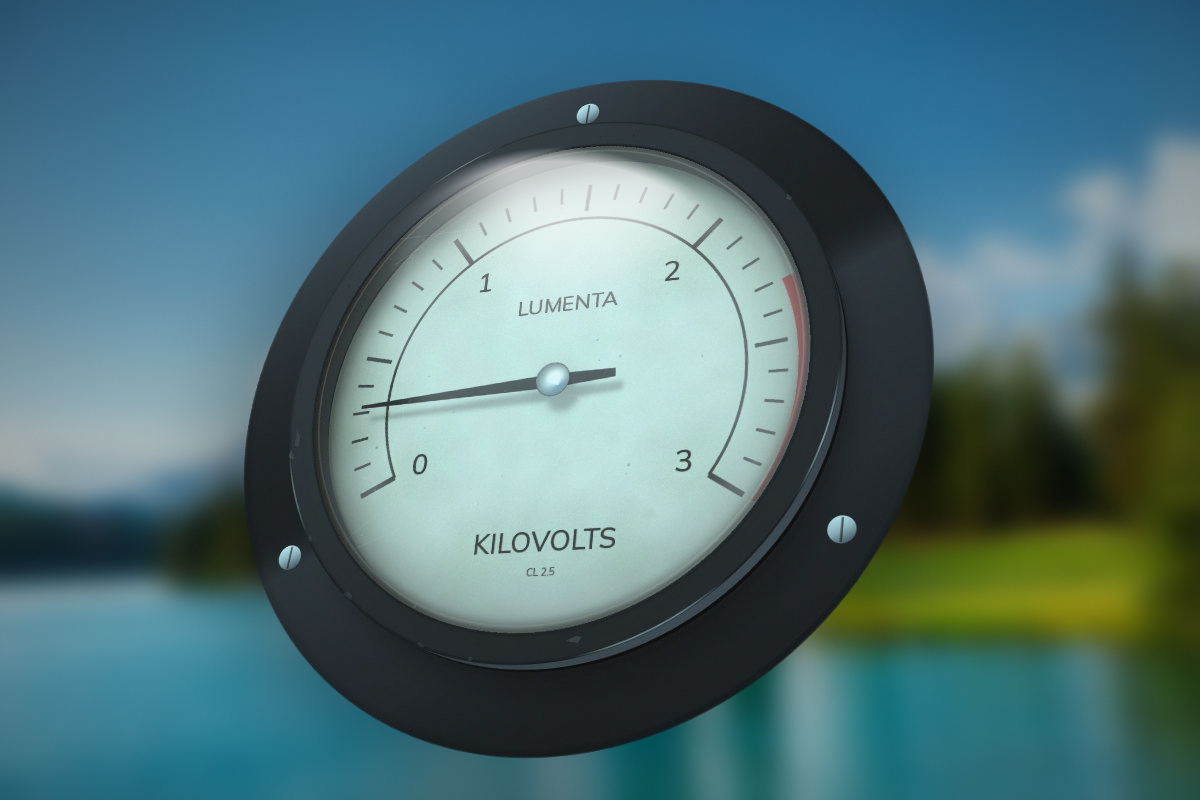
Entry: 0.3,kV
